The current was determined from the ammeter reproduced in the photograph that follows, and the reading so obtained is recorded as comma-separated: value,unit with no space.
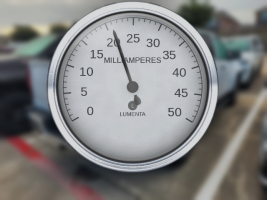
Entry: 21,mA
